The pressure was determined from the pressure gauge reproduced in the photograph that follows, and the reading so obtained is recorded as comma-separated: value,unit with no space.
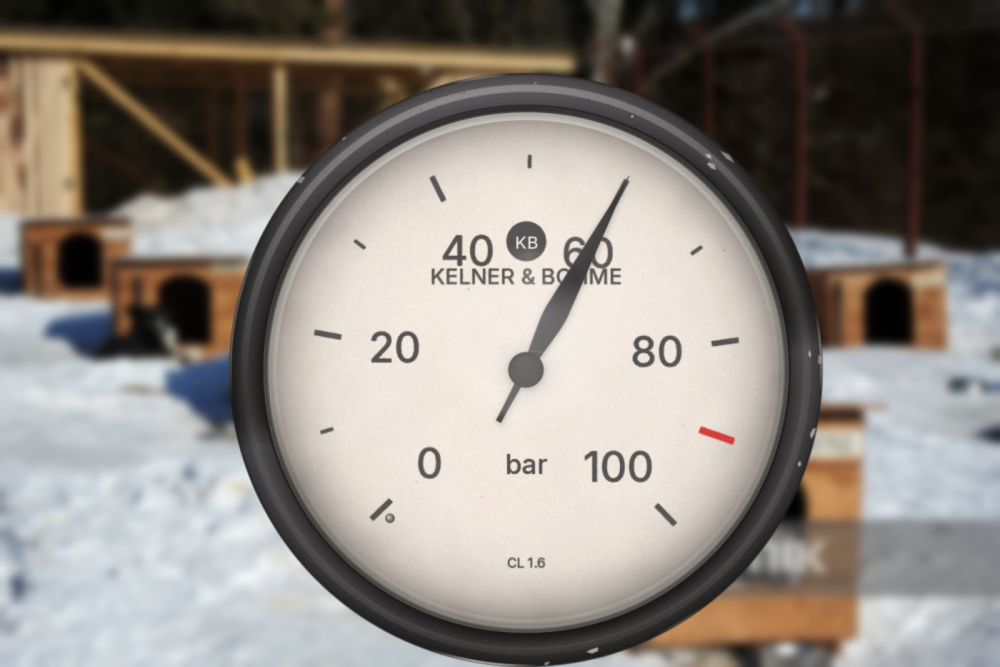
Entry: 60,bar
